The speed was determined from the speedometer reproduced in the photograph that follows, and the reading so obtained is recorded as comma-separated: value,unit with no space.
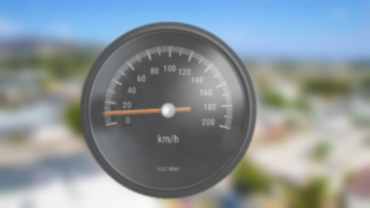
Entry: 10,km/h
